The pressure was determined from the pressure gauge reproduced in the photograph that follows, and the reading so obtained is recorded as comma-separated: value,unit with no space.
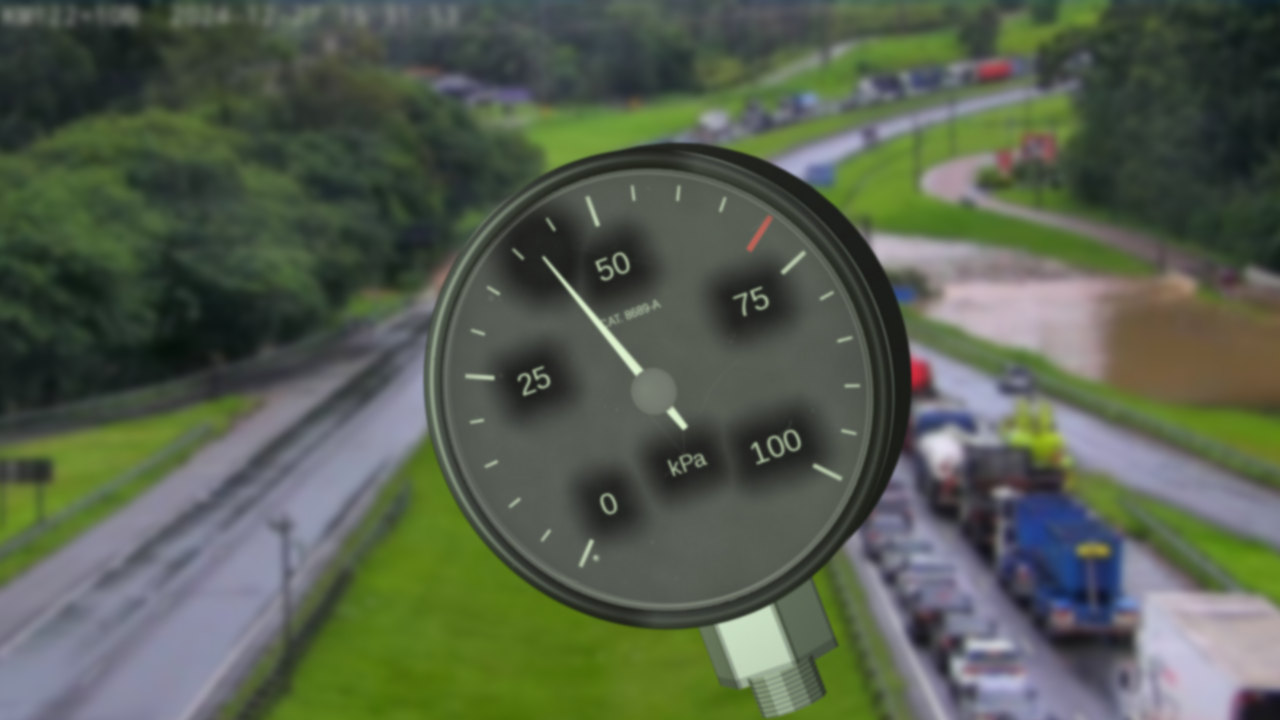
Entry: 42.5,kPa
